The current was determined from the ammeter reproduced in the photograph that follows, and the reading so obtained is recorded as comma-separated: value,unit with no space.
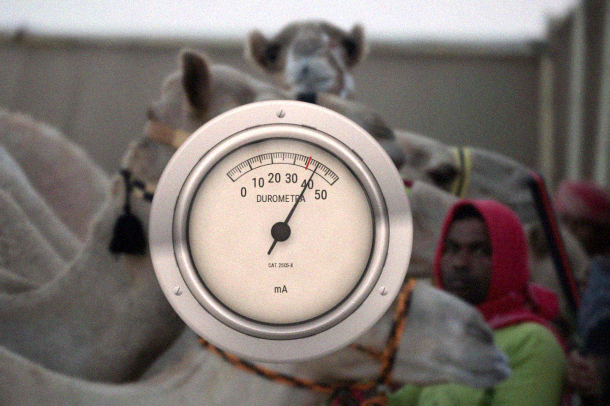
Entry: 40,mA
